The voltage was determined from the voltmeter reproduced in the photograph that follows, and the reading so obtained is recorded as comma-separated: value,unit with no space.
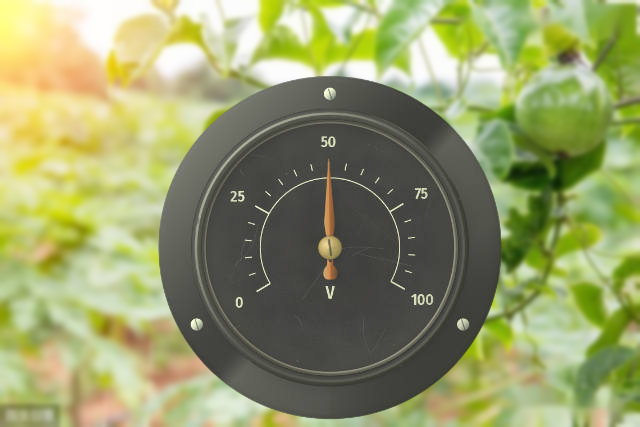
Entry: 50,V
